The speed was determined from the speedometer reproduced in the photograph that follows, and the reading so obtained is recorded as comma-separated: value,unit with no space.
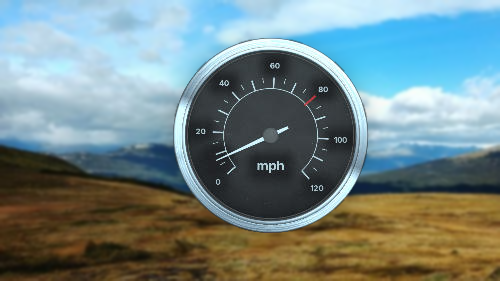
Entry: 7.5,mph
